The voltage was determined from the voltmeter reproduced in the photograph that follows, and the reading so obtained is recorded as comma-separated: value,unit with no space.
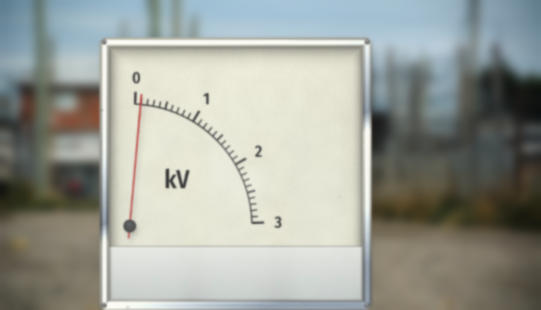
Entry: 0.1,kV
